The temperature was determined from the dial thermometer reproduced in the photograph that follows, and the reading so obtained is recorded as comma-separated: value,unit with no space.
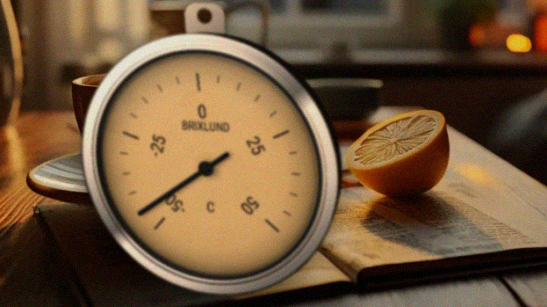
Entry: -45,°C
